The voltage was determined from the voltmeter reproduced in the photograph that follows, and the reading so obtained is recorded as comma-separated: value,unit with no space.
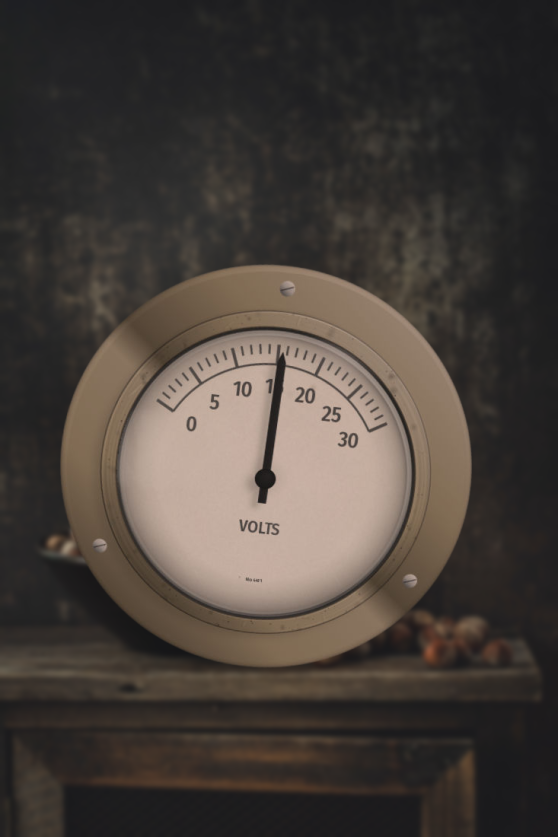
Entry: 15.5,V
